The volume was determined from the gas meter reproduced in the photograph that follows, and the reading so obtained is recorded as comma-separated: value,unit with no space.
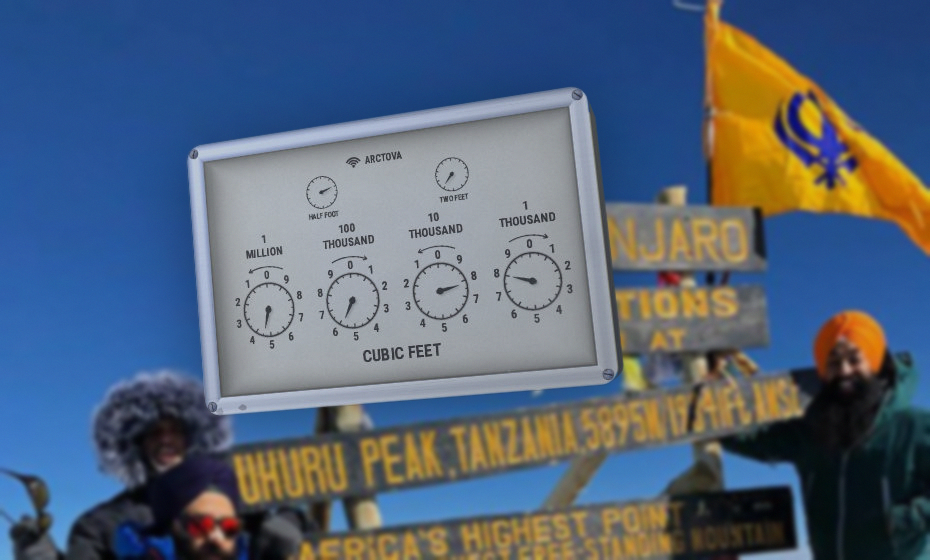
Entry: 457800,ft³
